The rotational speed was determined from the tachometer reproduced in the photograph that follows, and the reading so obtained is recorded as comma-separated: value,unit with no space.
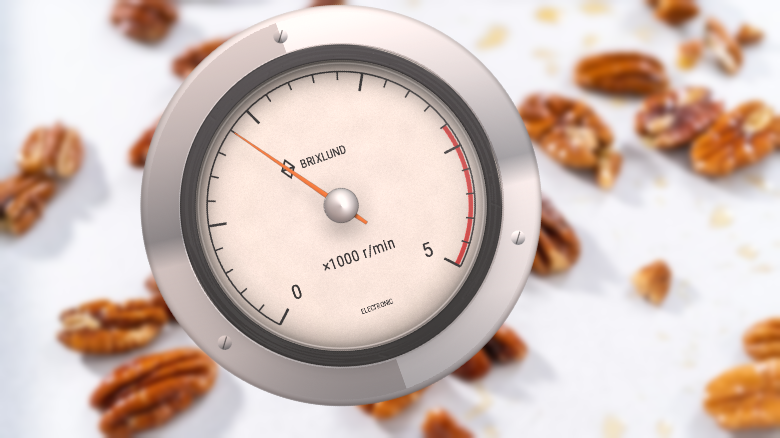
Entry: 1800,rpm
